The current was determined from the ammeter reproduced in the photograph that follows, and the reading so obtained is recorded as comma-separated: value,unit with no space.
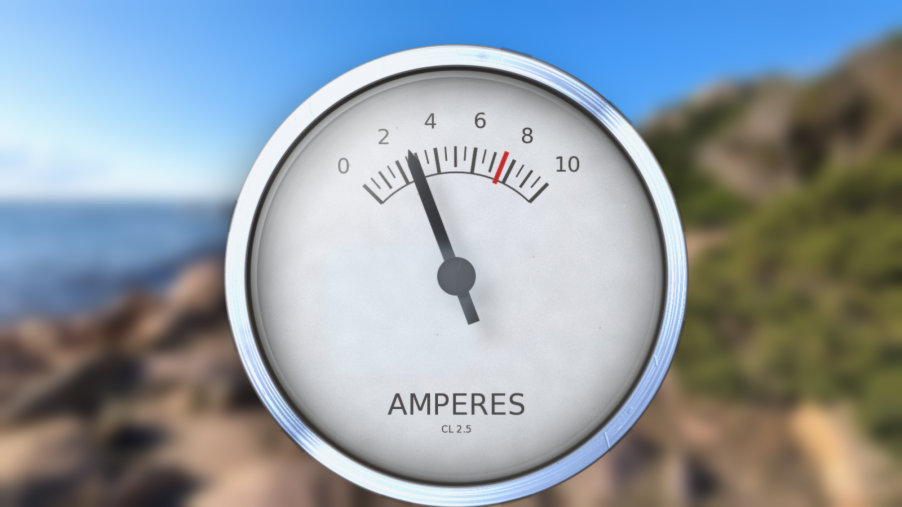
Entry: 2.75,A
